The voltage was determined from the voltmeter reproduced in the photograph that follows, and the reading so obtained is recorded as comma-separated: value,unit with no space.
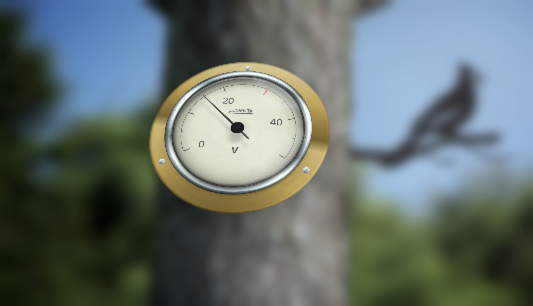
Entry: 15,V
